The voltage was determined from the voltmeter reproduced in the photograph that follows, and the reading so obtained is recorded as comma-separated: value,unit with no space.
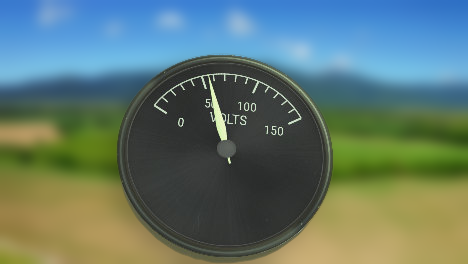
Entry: 55,V
